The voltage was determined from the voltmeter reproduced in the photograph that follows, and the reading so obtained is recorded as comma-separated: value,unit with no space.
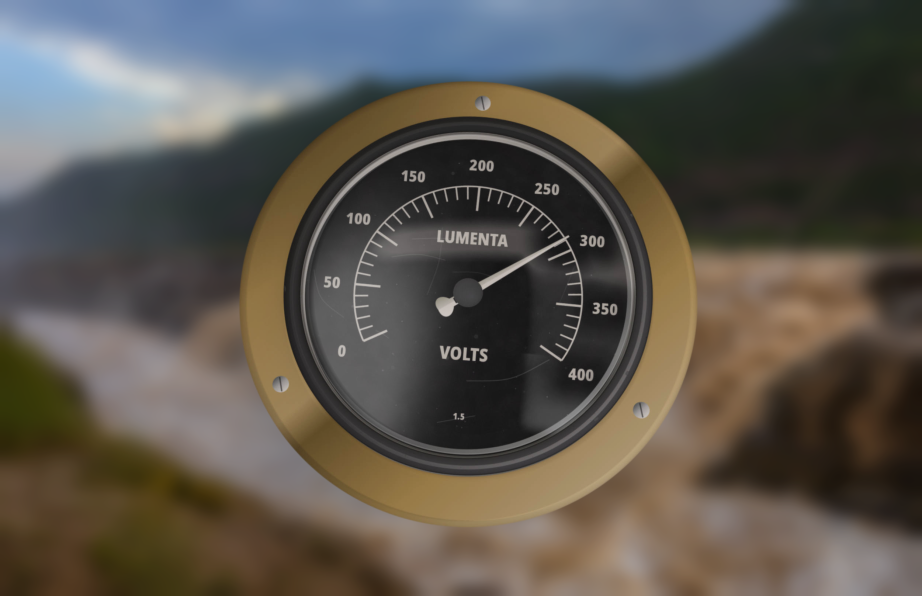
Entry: 290,V
